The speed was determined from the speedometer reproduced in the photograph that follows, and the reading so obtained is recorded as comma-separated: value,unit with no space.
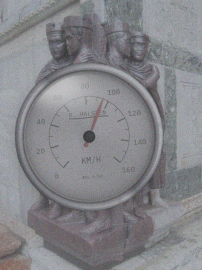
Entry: 95,km/h
